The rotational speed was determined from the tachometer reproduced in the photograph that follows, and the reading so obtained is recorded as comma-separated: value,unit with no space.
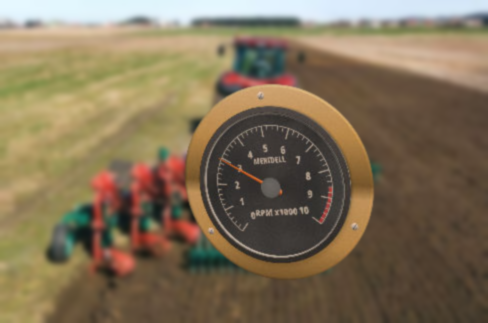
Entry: 3000,rpm
